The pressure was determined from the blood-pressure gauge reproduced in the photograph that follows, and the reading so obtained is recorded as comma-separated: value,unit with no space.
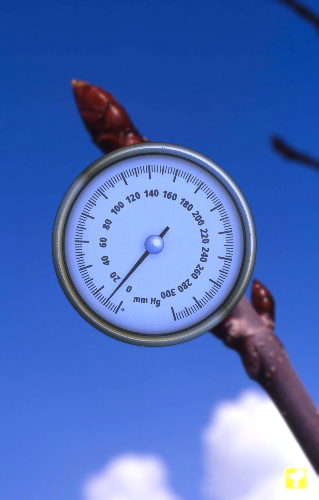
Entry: 10,mmHg
